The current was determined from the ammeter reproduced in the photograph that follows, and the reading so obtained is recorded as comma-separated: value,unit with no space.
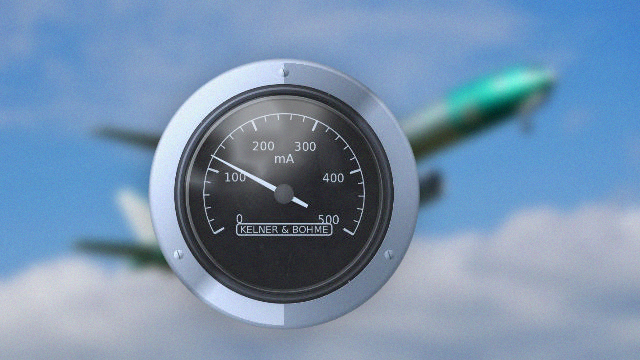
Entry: 120,mA
